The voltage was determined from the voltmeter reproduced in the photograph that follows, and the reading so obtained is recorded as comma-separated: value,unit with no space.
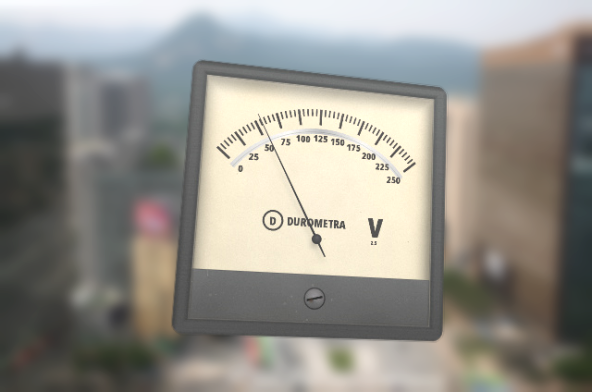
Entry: 55,V
